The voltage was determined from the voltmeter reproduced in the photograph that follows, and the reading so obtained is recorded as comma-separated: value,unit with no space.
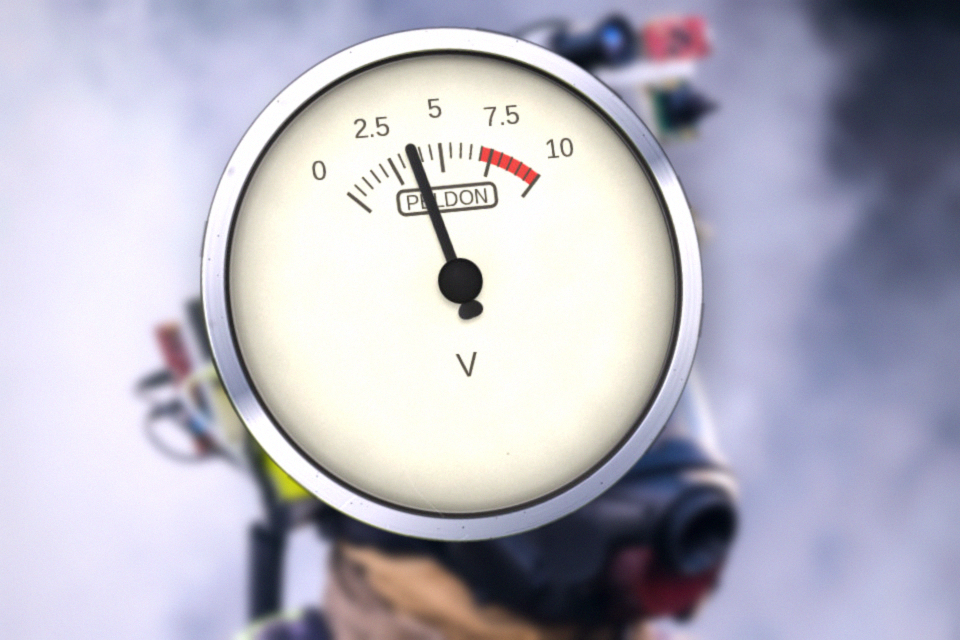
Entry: 3.5,V
